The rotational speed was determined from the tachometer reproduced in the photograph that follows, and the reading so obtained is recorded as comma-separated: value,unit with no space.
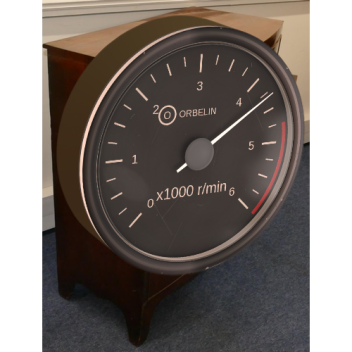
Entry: 4250,rpm
